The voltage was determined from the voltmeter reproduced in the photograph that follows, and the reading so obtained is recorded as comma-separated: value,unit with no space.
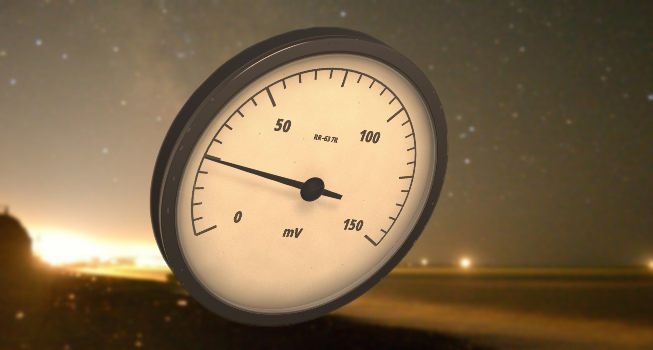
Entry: 25,mV
